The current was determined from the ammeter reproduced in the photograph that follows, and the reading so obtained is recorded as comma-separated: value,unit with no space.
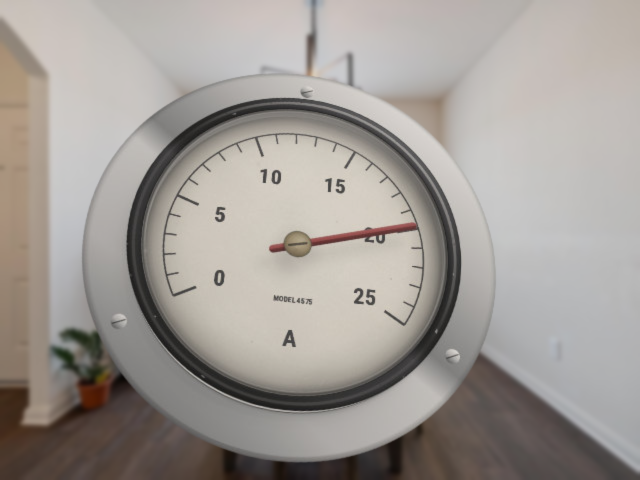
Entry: 20,A
